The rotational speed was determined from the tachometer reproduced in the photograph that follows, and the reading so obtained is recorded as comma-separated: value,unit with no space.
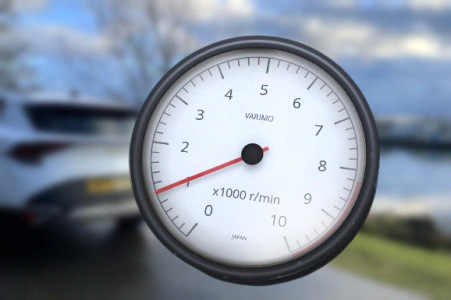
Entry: 1000,rpm
